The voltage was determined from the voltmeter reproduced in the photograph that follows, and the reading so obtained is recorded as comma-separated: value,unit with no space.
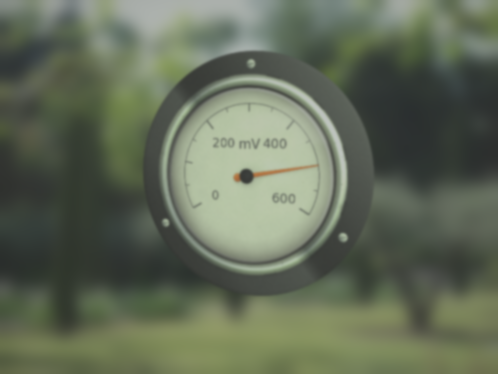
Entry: 500,mV
